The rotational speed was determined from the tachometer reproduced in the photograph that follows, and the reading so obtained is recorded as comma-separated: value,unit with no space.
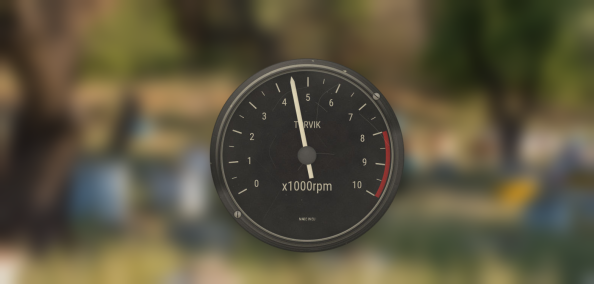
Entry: 4500,rpm
